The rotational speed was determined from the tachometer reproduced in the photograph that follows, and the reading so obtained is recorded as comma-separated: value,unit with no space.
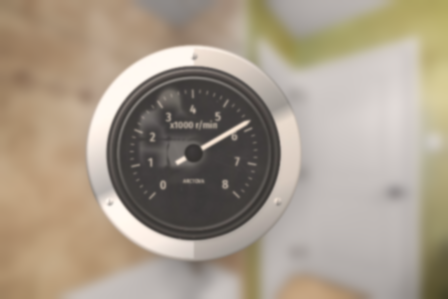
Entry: 5800,rpm
